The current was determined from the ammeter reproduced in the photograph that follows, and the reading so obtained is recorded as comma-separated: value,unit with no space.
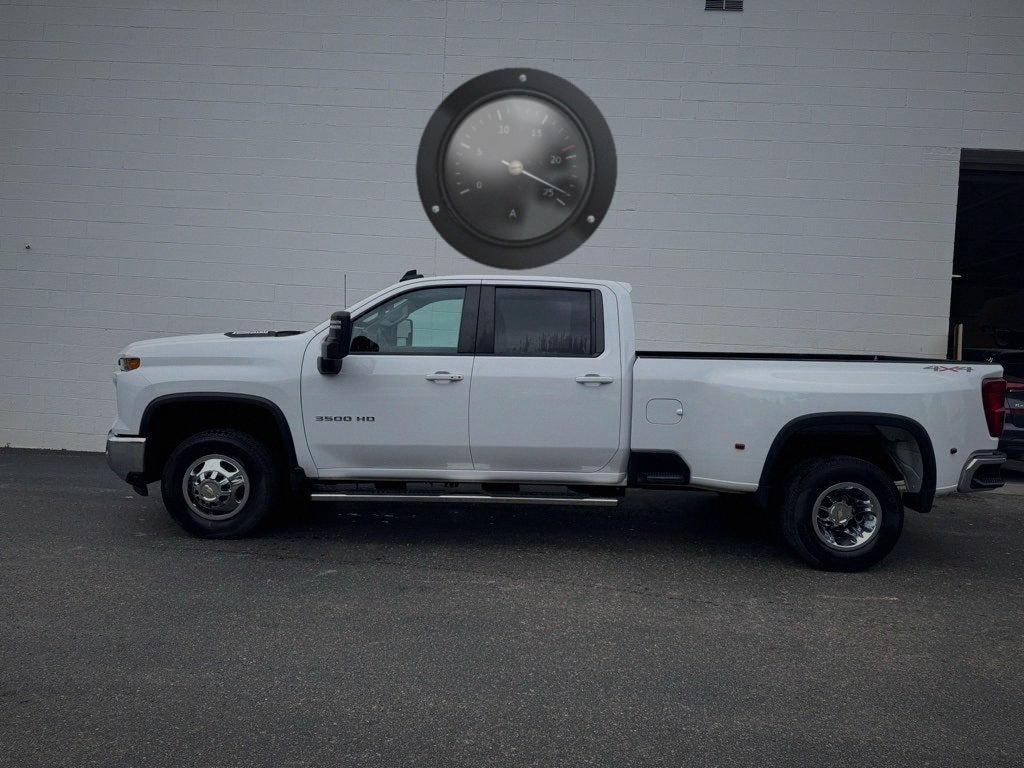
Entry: 24,A
